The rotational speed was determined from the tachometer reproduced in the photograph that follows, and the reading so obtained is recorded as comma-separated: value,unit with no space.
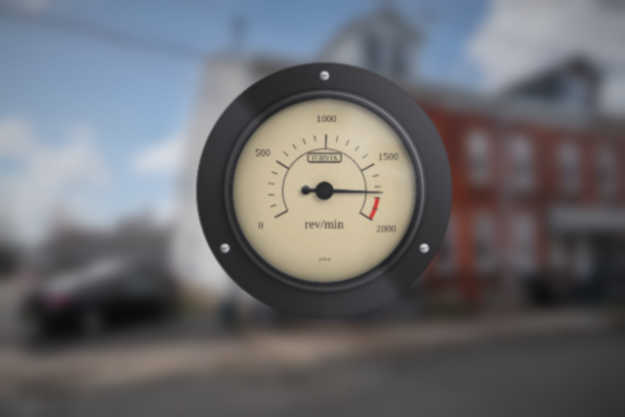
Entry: 1750,rpm
